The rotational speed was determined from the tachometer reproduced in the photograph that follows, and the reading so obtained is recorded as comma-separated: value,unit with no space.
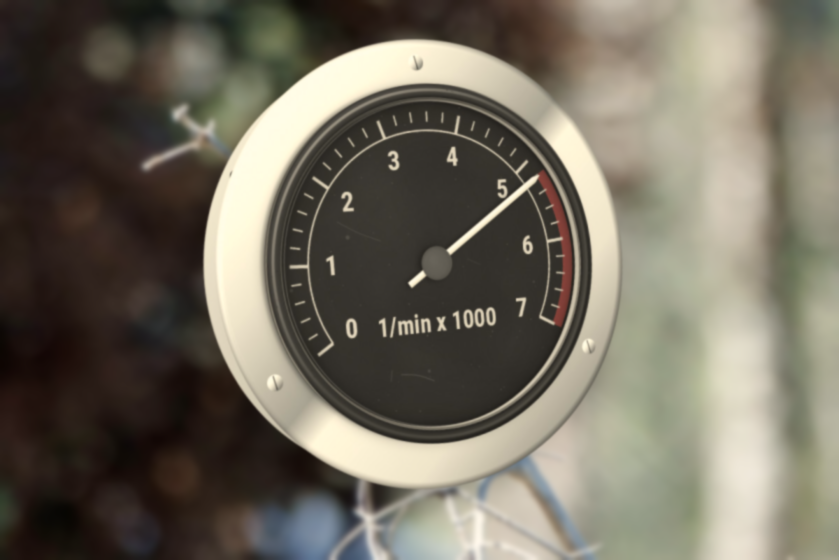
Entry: 5200,rpm
